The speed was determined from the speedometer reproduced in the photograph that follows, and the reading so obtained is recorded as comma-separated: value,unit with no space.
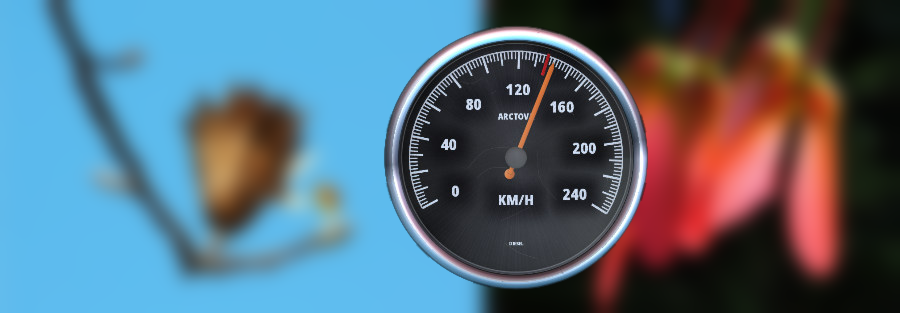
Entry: 140,km/h
